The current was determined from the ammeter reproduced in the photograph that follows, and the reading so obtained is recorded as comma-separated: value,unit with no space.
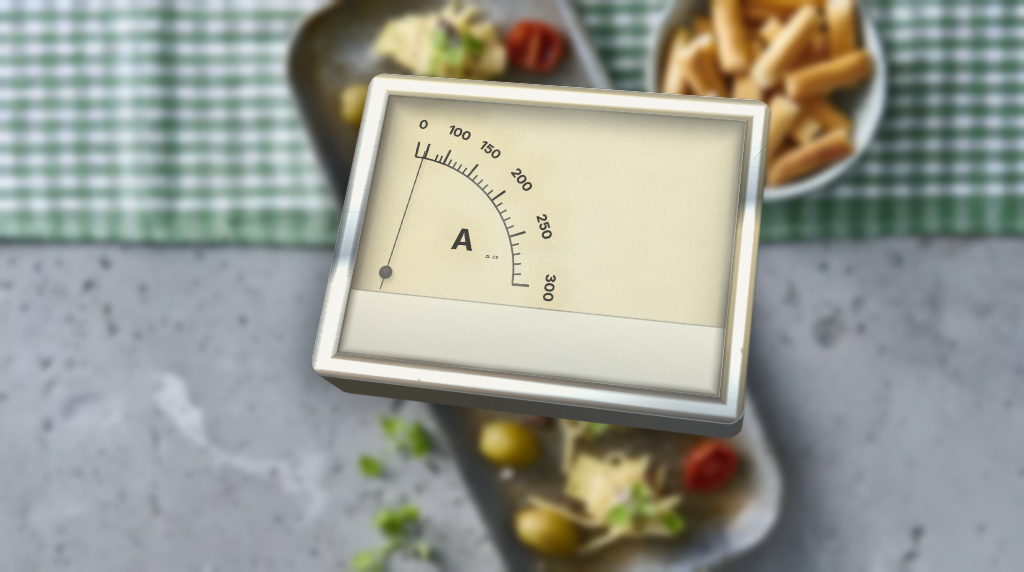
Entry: 50,A
